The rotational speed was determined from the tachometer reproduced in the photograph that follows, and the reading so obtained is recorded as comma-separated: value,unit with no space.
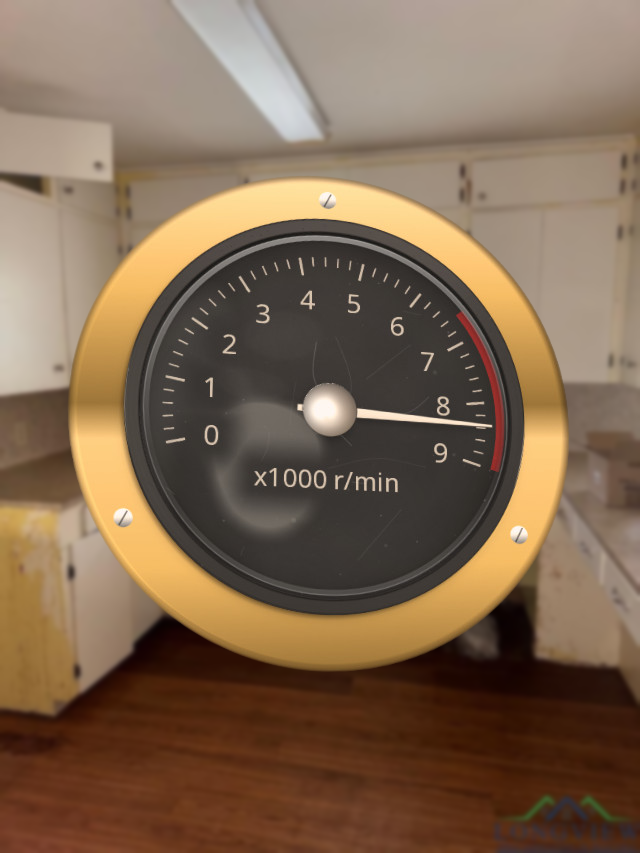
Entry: 8400,rpm
